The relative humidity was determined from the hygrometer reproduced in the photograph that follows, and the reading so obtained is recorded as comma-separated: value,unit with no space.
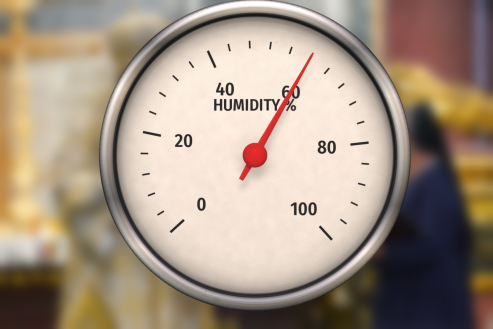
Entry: 60,%
